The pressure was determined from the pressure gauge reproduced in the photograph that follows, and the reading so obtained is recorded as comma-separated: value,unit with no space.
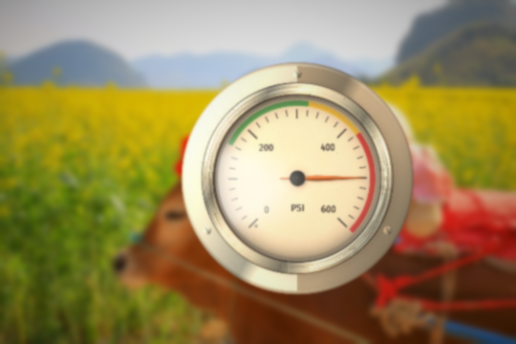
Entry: 500,psi
